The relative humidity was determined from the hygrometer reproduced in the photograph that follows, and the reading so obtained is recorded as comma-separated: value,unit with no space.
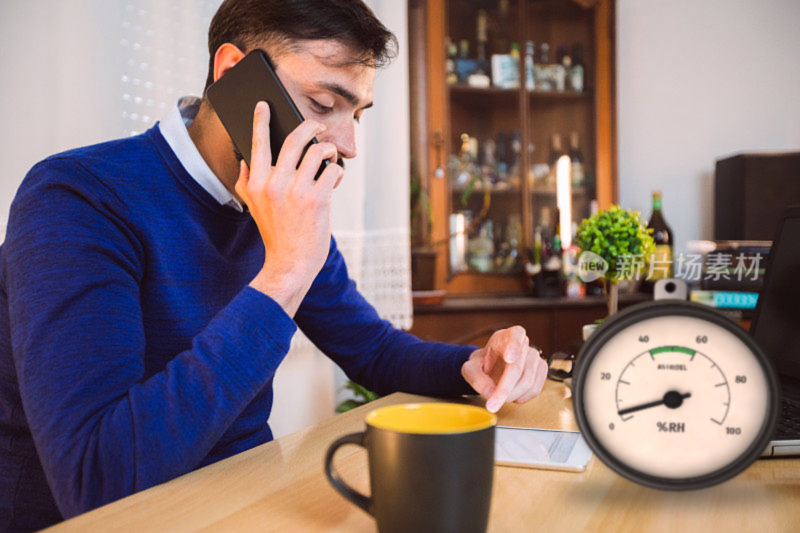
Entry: 5,%
